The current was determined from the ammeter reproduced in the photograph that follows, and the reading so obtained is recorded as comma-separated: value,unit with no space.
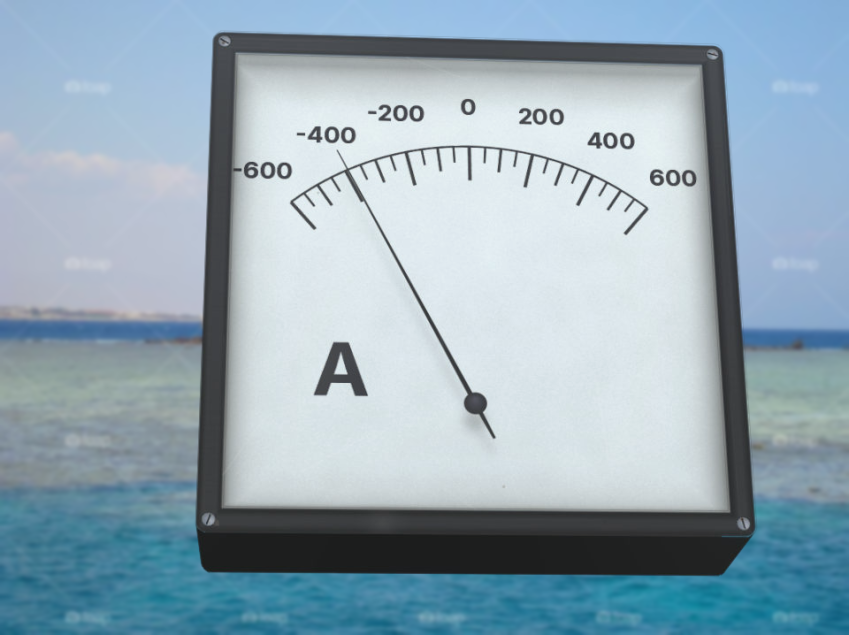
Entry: -400,A
